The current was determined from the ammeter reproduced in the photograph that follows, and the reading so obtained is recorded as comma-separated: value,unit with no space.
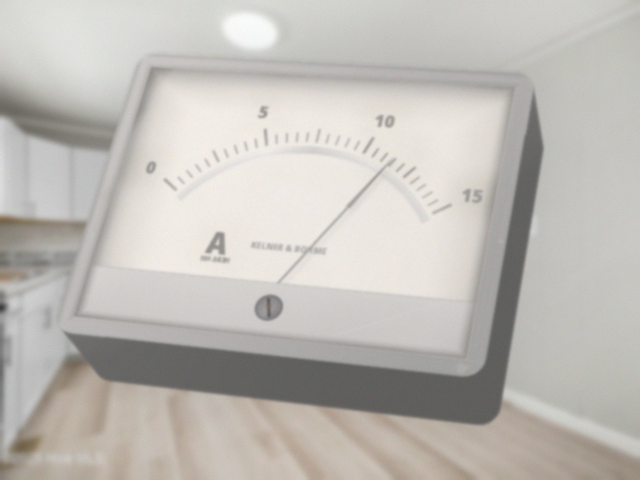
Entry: 11.5,A
